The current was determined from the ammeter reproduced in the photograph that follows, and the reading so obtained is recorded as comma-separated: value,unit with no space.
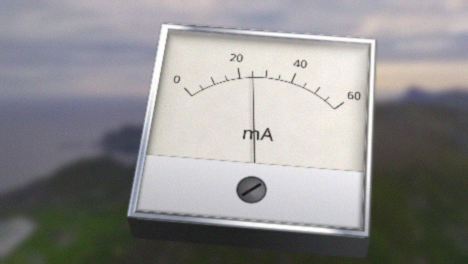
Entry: 25,mA
